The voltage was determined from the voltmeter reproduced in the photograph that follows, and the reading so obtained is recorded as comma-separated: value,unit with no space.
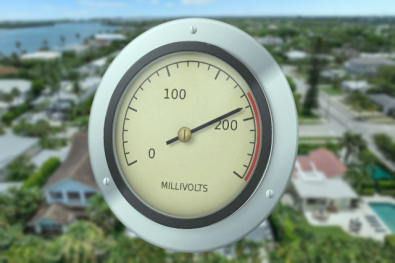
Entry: 190,mV
